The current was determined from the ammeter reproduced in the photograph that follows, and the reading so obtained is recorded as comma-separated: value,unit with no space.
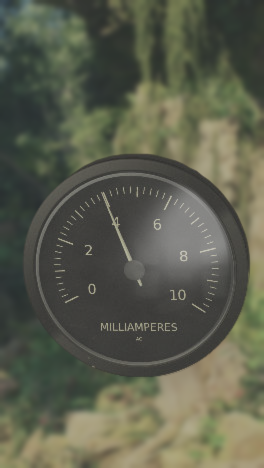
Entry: 4,mA
